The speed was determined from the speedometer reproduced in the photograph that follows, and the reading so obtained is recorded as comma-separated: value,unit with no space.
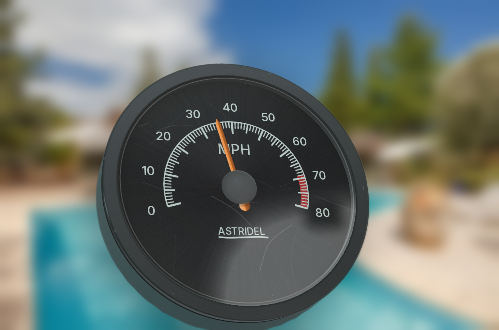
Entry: 35,mph
